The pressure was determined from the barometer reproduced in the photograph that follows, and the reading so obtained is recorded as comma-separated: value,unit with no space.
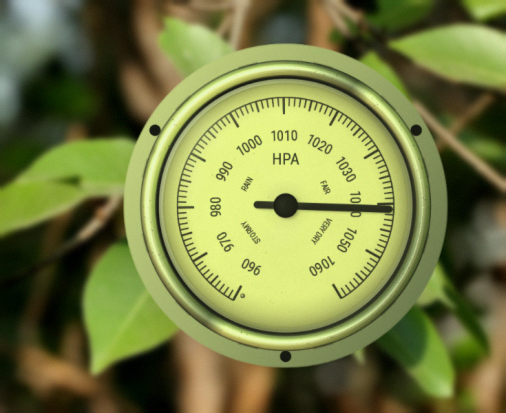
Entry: 1041,hPa
